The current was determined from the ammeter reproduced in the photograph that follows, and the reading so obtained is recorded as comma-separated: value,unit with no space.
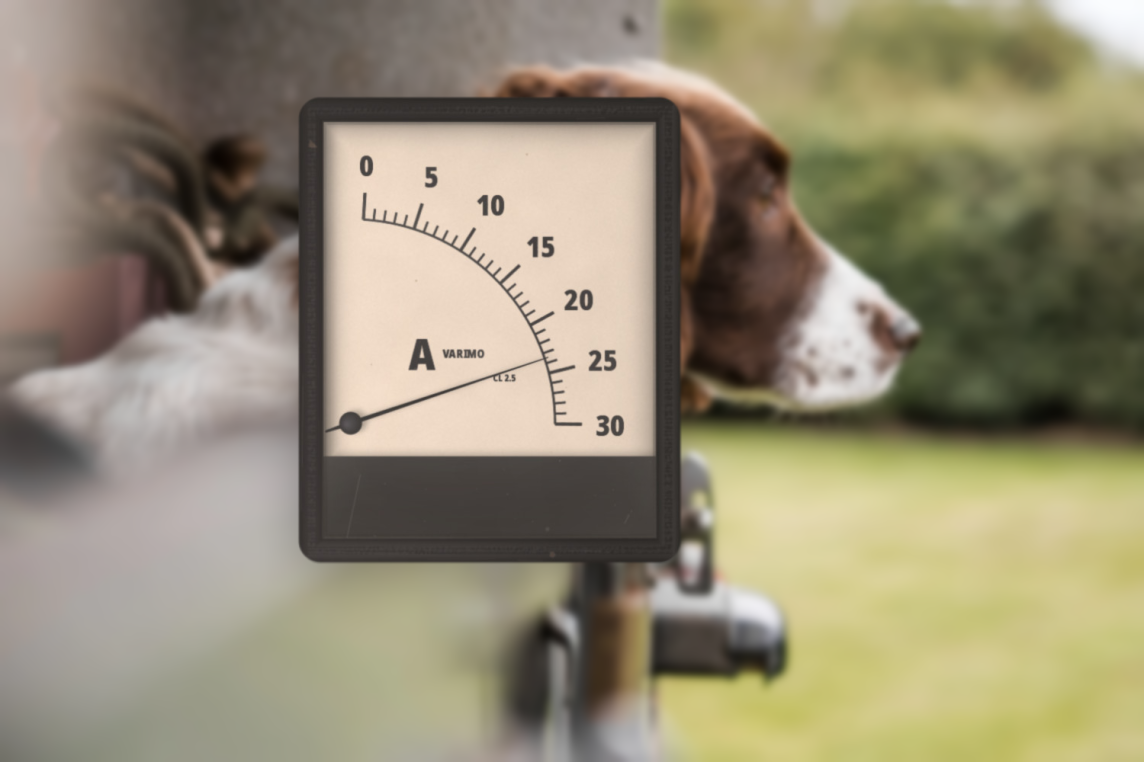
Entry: 23.5,A
